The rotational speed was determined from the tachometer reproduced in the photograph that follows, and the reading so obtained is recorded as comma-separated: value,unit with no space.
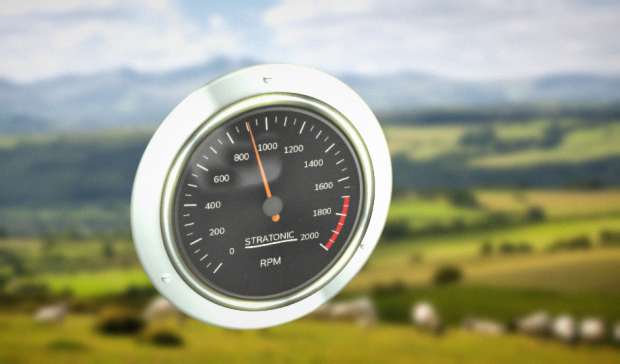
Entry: 900,rpm
